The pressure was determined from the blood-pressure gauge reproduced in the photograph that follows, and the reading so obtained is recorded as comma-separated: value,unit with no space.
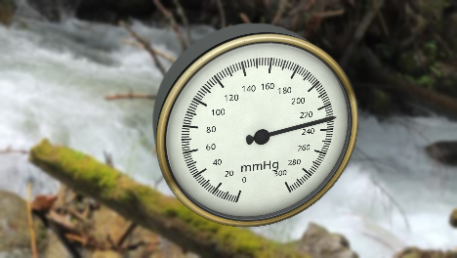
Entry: 230,mmHg
